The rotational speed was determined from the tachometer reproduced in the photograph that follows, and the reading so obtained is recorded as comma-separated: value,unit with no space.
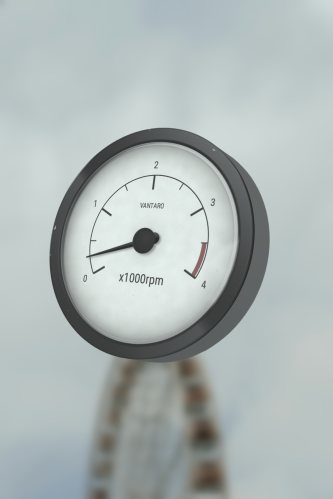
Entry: 250,rpm
